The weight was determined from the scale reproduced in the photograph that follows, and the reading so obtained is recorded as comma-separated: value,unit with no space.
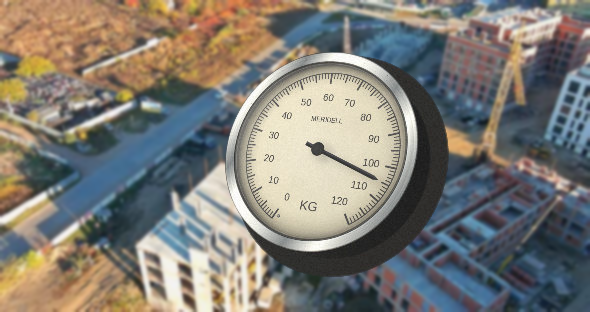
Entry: 105,kg
